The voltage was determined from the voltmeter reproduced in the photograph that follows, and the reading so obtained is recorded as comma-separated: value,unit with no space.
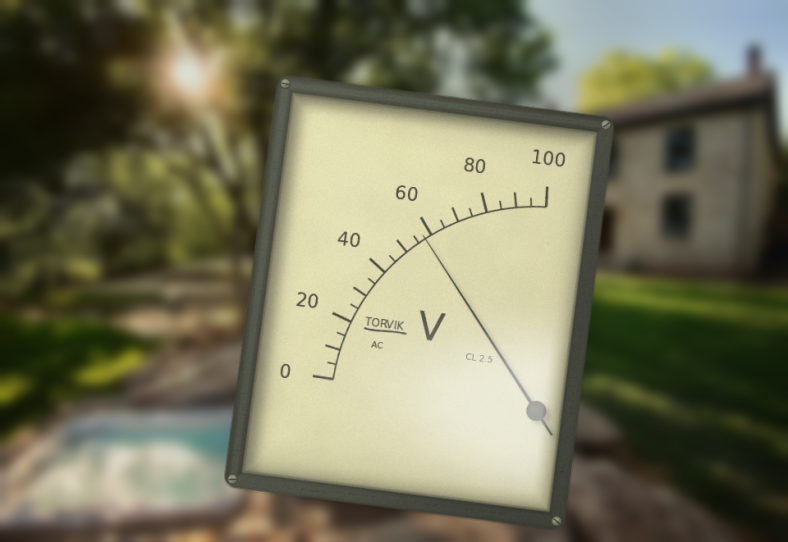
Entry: 57.5,V
